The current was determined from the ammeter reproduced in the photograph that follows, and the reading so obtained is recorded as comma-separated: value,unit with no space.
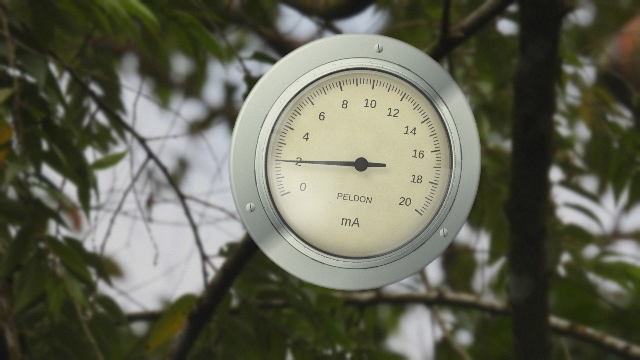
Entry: 2,mA
